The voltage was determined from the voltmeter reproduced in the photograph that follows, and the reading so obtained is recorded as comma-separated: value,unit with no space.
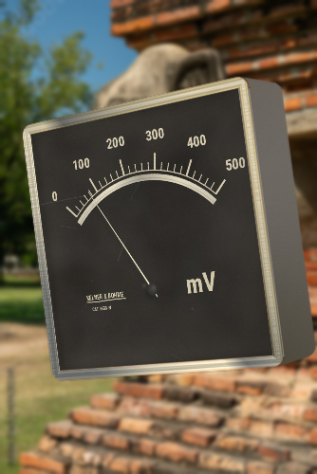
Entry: 80,mV
